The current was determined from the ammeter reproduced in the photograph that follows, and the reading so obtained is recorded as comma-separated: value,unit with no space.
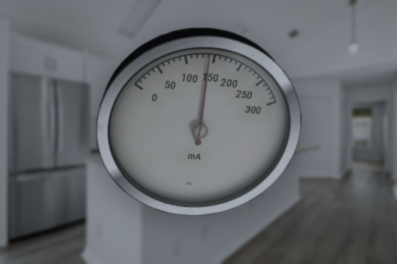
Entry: 140,mA
